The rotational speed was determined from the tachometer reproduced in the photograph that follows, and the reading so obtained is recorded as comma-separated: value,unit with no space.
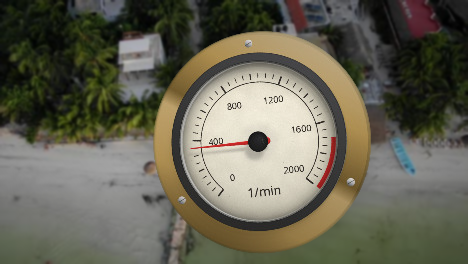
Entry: 350,rpm
